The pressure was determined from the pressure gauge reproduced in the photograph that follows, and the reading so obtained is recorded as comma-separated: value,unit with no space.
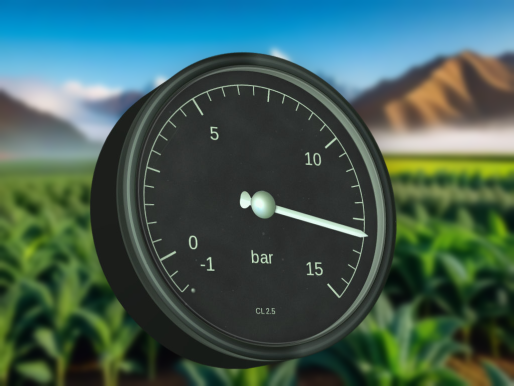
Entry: 13,bar
